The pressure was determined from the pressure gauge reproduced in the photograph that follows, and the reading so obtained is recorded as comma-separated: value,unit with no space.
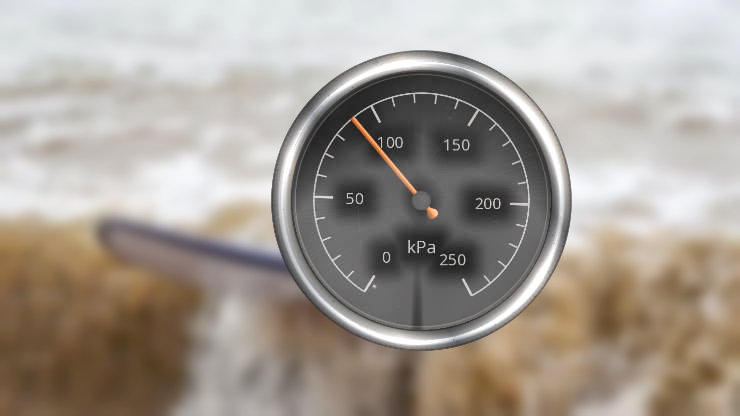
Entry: 90,kPa
